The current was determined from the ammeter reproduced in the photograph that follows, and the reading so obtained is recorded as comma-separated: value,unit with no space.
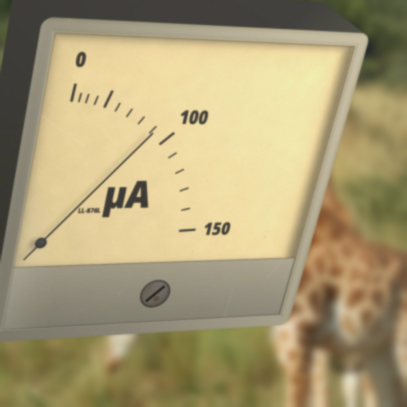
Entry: 90,µA
